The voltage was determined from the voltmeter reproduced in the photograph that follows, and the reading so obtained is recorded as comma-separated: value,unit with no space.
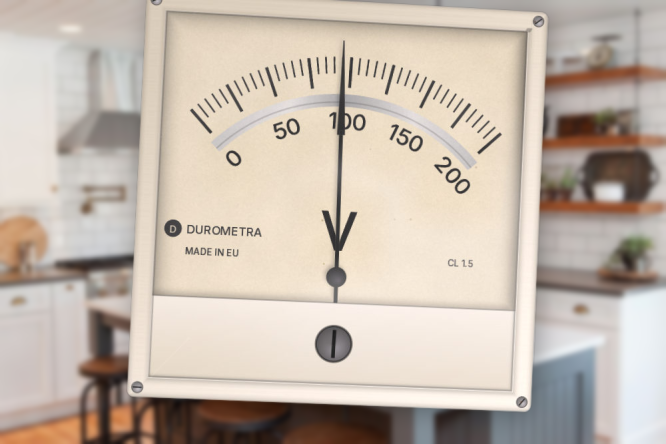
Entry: 95,V
